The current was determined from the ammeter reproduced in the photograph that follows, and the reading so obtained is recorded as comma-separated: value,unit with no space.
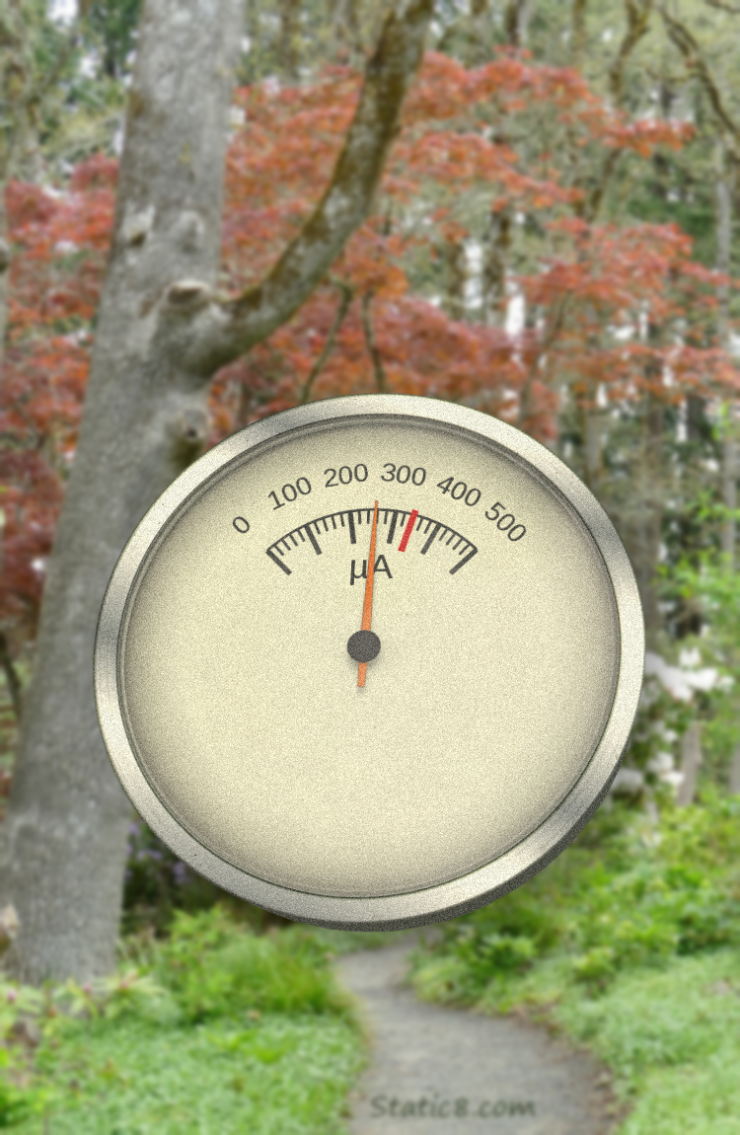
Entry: 260,µA
